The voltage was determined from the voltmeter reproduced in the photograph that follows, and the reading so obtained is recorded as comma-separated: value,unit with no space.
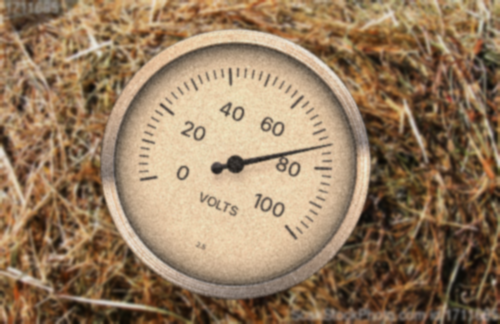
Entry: 74,V
